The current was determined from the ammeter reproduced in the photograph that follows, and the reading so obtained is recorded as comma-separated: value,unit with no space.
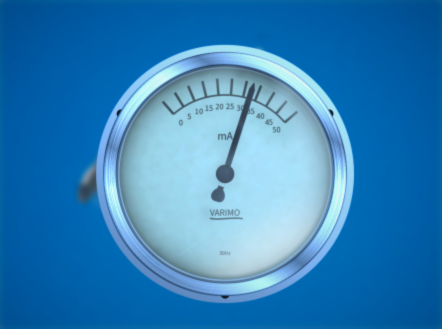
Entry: 32.5,mA
